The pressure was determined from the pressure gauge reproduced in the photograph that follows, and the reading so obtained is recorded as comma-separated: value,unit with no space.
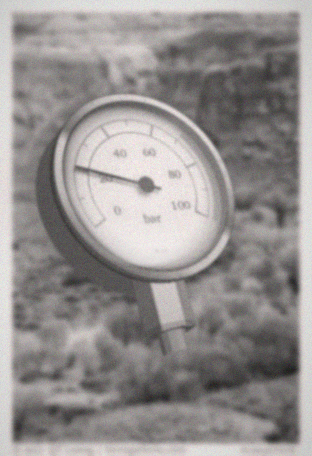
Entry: 20,bar
